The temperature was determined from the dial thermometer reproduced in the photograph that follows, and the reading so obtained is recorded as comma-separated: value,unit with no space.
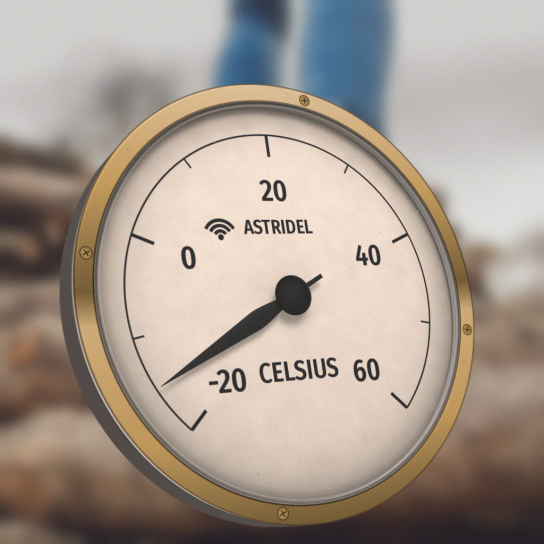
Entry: -15,°C
